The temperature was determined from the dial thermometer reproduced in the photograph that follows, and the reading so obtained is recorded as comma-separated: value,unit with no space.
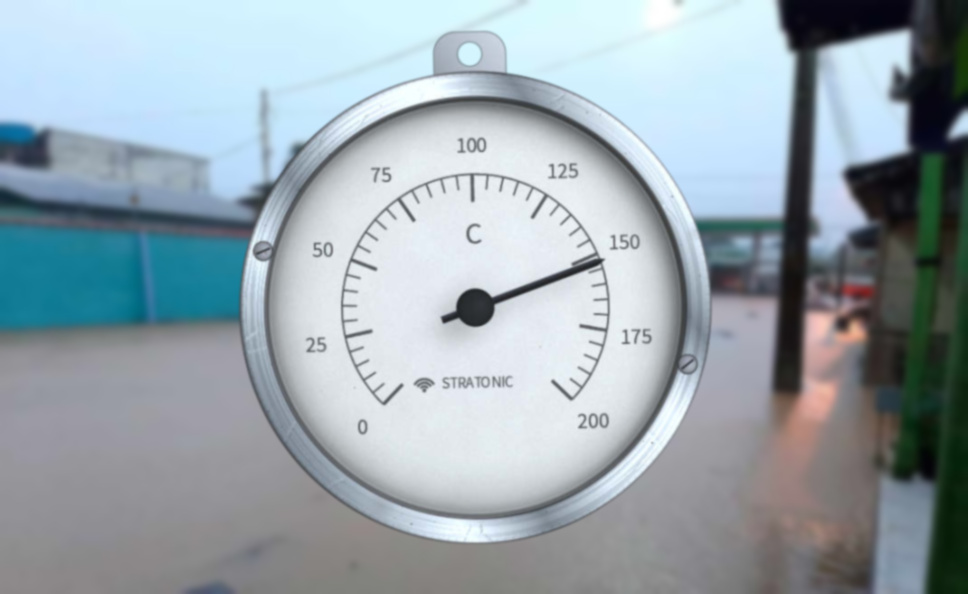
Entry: 152.5,°C
